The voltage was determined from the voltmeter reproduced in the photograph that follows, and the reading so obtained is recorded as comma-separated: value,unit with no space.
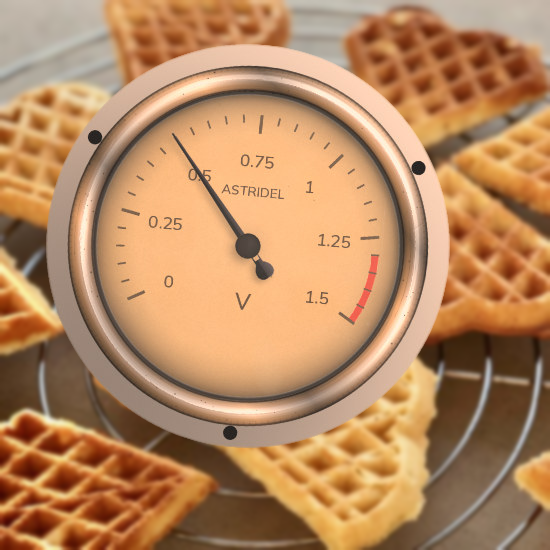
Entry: 0.5,V
